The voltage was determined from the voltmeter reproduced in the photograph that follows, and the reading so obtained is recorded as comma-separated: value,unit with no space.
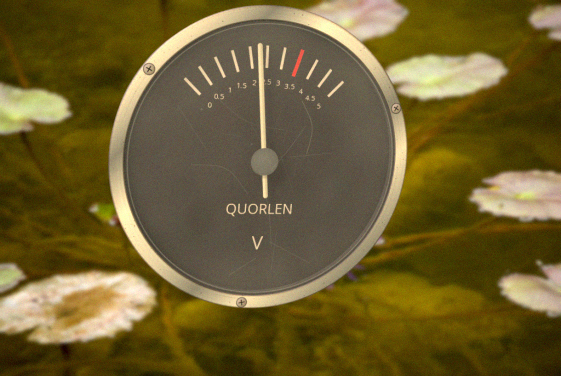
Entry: 2.25,V
